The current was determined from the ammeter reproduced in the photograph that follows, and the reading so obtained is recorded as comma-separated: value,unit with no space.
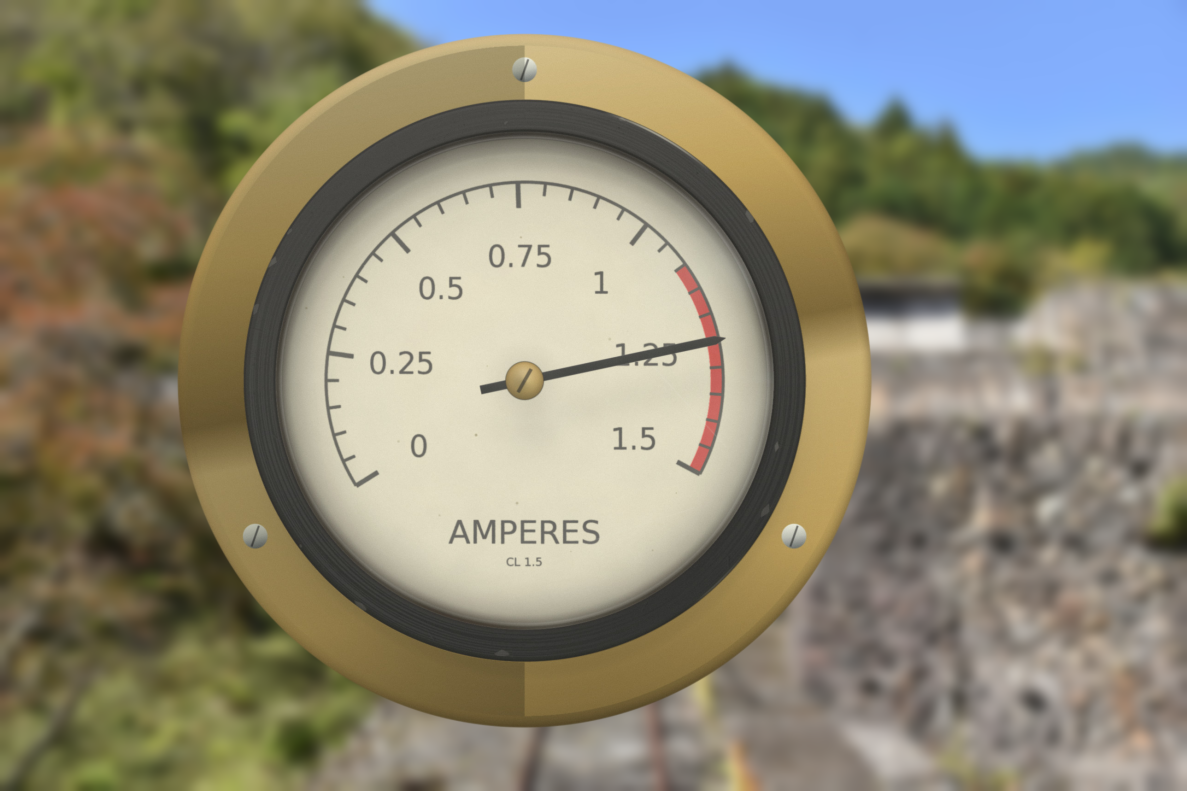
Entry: 1.25,A
